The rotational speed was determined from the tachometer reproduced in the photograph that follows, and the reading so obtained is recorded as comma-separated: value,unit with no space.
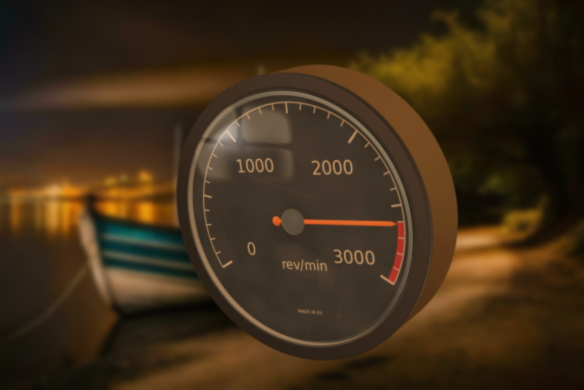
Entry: 2600,rpm
